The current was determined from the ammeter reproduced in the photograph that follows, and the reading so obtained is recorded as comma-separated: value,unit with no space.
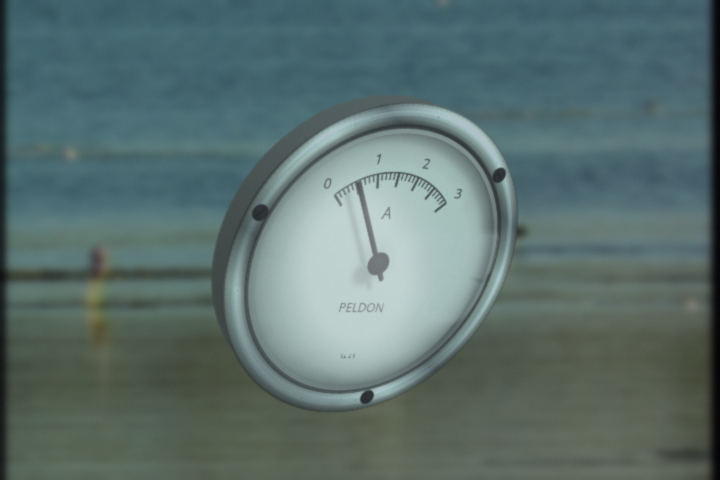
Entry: 0.5,A
